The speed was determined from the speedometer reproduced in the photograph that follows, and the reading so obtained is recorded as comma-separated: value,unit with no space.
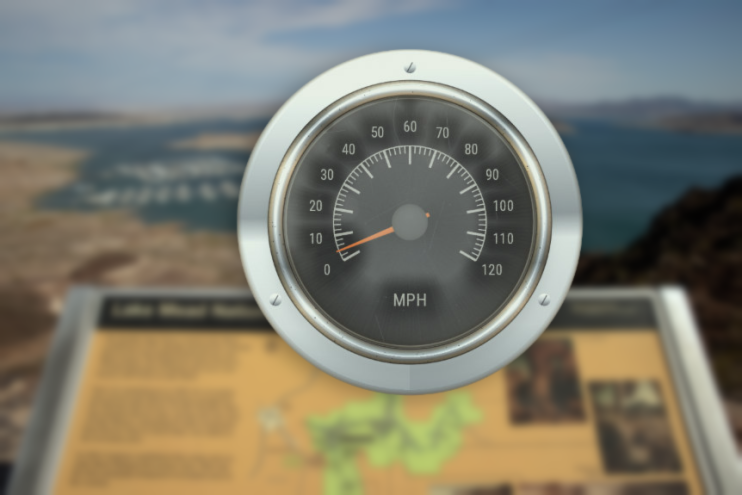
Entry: 4,mph
